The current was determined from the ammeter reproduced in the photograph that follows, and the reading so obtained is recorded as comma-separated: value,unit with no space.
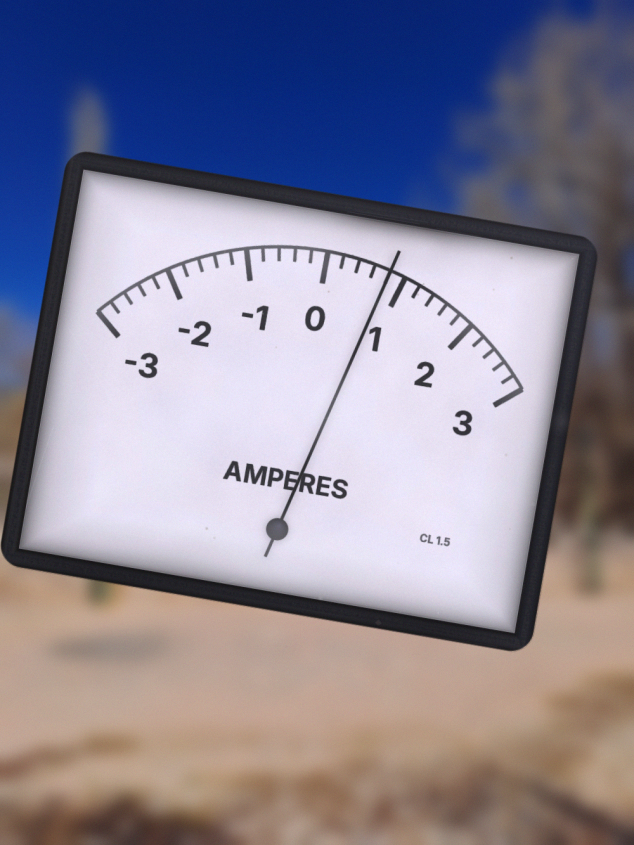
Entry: 0.8,A
